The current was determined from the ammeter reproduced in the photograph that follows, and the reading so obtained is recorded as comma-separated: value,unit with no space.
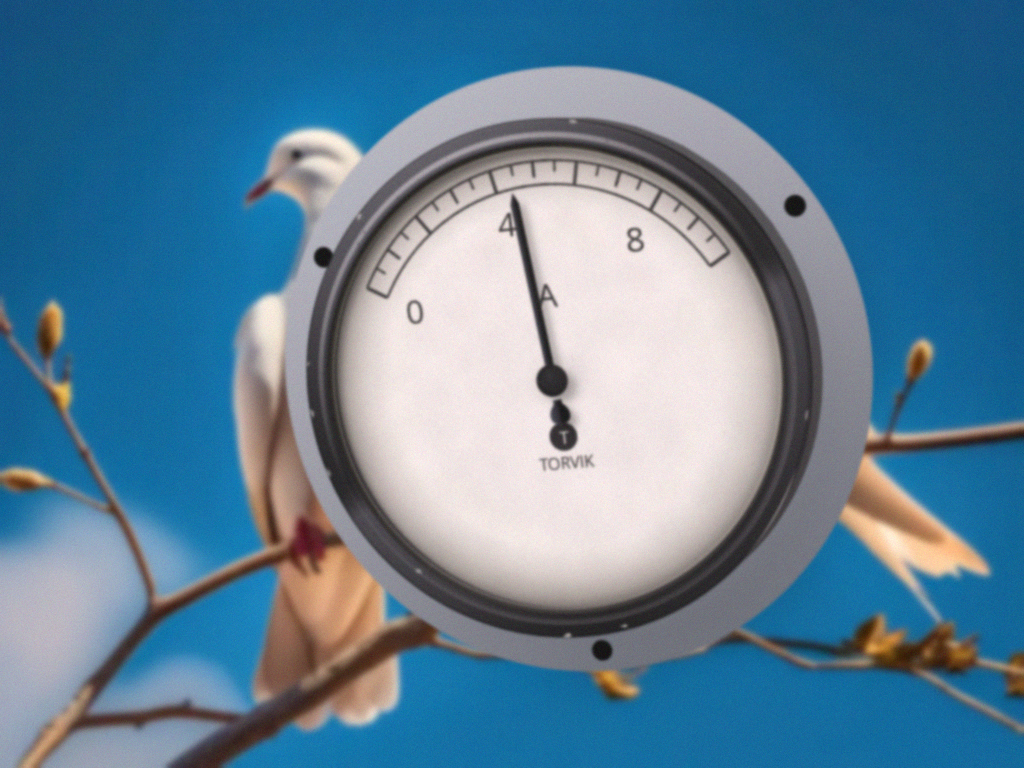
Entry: 4.5,A
